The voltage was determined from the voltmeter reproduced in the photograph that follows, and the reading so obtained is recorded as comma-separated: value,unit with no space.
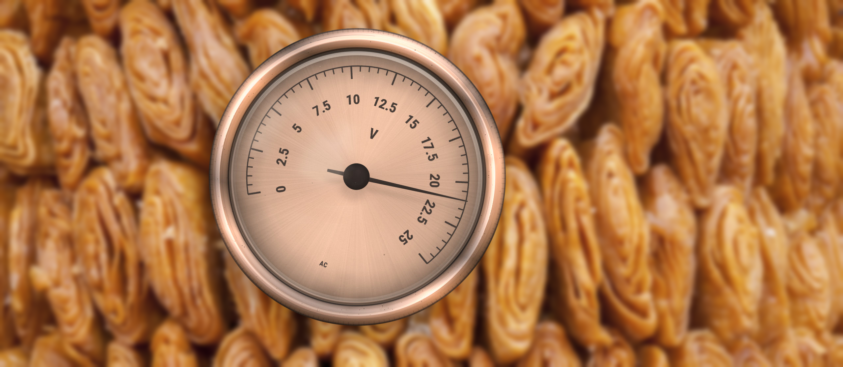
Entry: 21,V
